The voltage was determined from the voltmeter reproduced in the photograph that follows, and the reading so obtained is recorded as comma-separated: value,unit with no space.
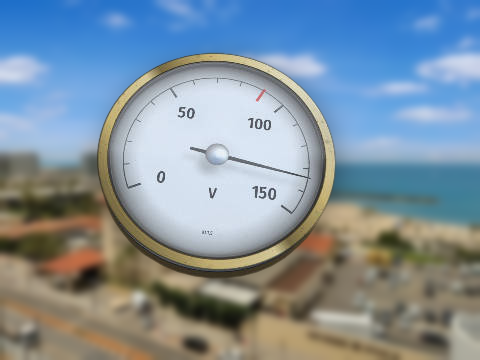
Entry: 135,V
